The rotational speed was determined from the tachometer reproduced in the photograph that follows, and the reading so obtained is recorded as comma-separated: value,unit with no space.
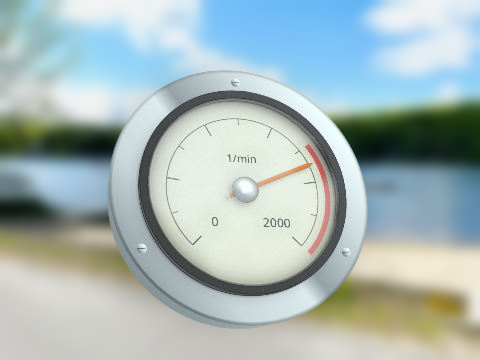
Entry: 1500,rpm
